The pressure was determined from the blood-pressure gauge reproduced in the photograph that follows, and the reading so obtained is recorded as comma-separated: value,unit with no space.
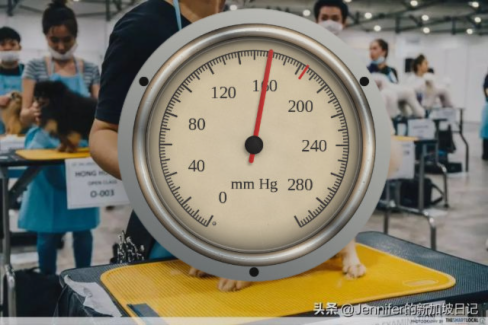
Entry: 160,mmHg
